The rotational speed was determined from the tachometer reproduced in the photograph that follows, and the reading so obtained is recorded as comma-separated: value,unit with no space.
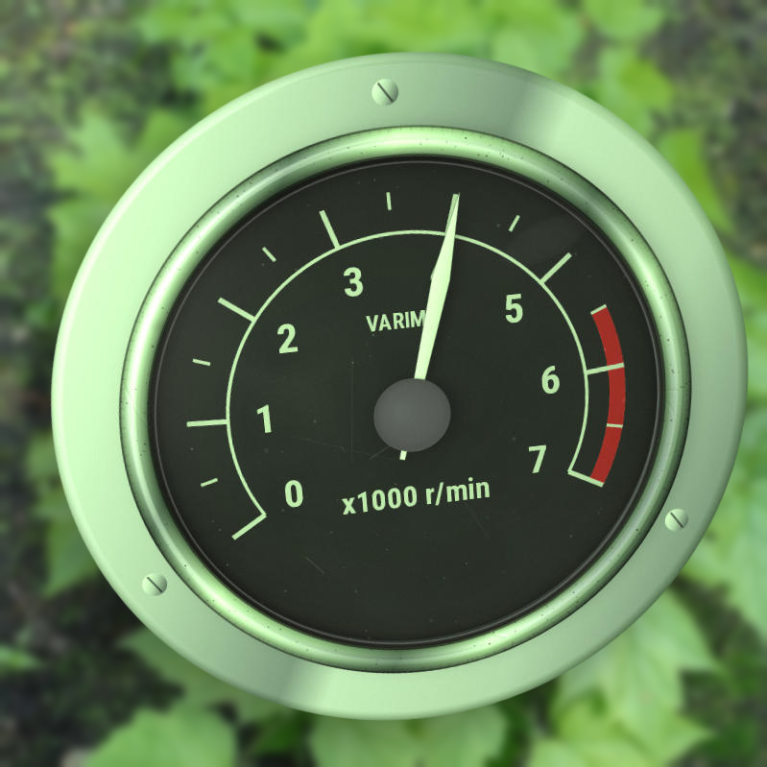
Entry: 4000,rpm
